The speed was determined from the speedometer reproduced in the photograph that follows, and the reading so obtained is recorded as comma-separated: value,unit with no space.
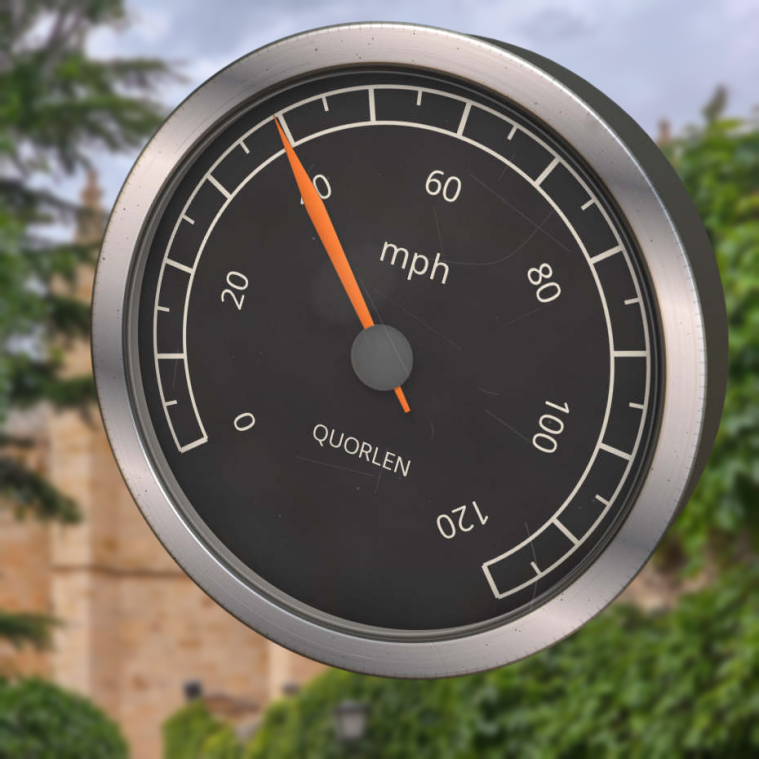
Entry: 40,mph
